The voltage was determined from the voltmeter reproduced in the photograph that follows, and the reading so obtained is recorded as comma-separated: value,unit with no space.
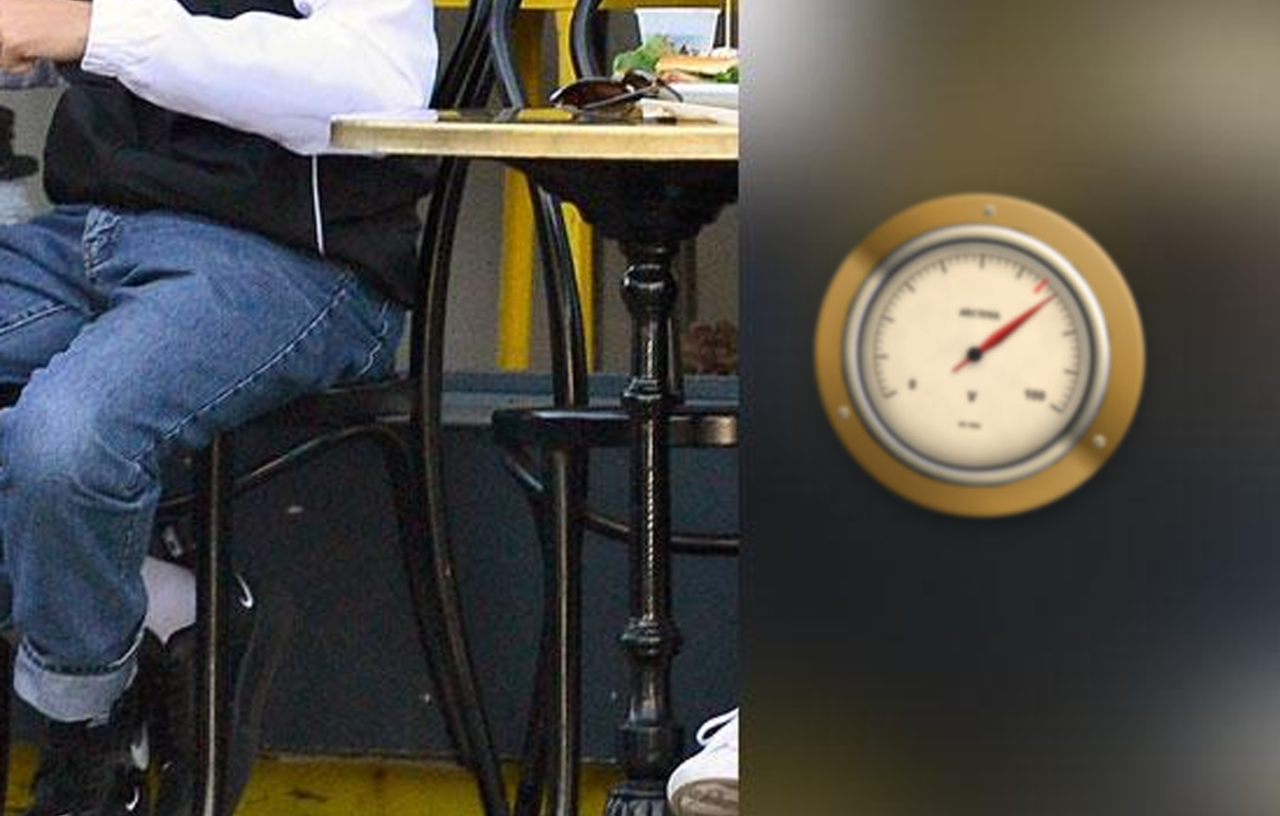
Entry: 70,V
